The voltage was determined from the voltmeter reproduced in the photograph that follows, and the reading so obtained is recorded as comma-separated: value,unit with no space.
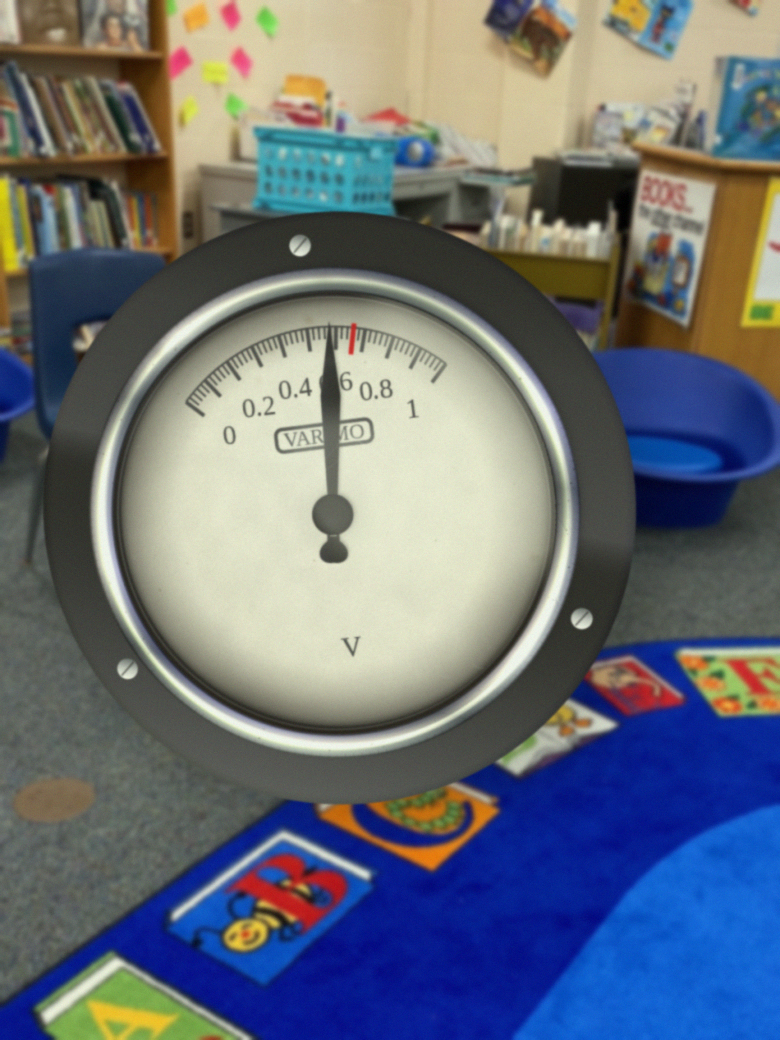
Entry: 0.58,V
